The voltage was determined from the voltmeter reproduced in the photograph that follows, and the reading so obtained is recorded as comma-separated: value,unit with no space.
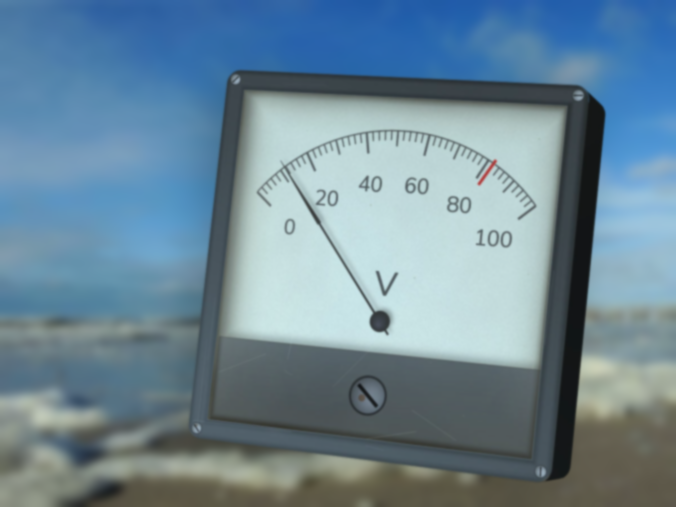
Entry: 12,V
